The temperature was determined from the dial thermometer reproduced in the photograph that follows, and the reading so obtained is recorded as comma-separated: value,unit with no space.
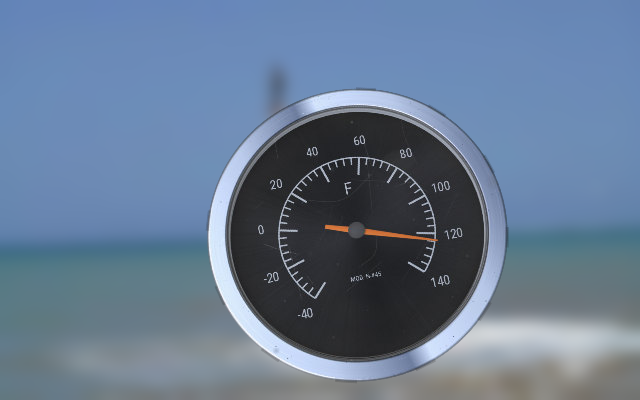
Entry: 124,°F
